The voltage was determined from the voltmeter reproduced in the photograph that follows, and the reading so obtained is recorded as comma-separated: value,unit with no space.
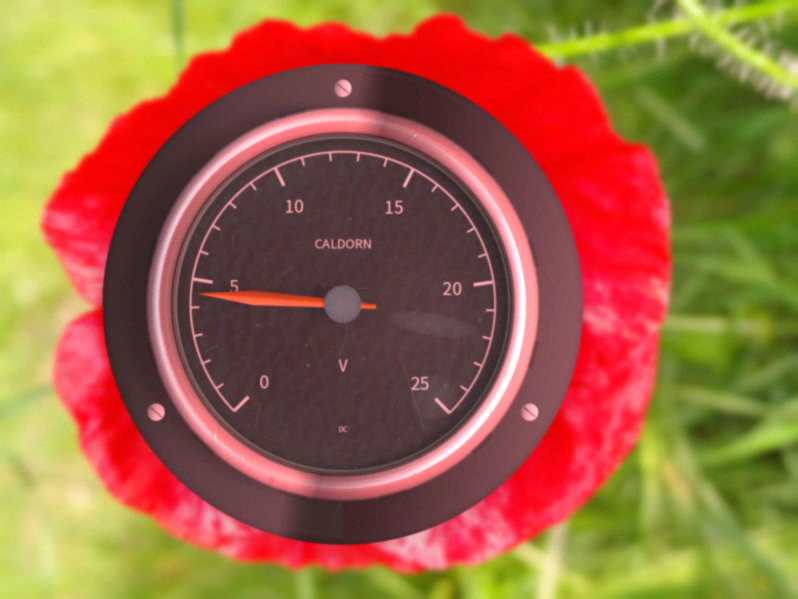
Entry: 4.5,V
